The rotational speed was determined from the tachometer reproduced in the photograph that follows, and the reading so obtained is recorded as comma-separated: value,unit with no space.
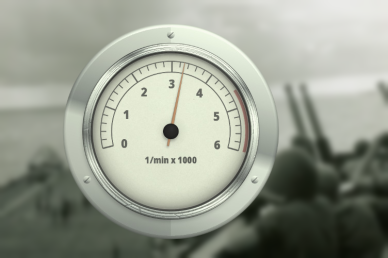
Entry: 3300,rpm
